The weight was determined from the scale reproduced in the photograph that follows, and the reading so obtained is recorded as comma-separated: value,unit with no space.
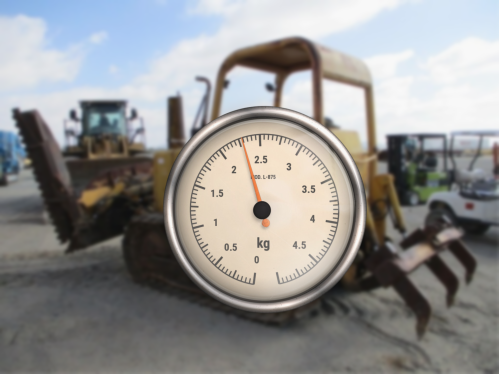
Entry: 2.3,kg
